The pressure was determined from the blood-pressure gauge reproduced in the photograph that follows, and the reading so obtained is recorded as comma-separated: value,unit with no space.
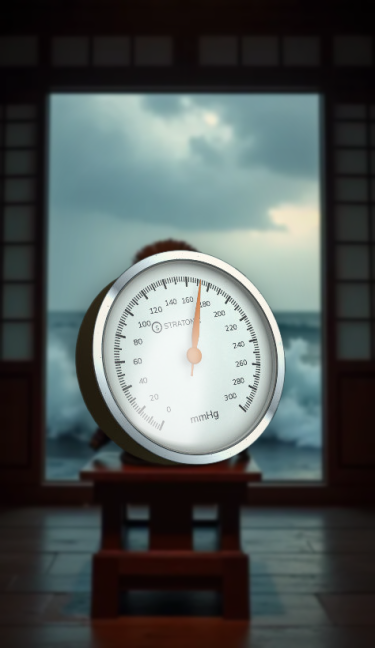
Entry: 170,mmHg
